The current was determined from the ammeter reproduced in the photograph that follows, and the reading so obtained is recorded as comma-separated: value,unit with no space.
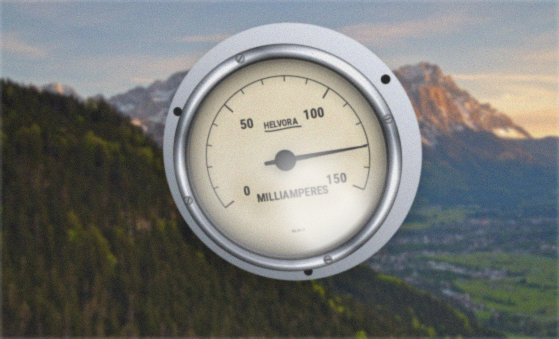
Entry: 130,mA
